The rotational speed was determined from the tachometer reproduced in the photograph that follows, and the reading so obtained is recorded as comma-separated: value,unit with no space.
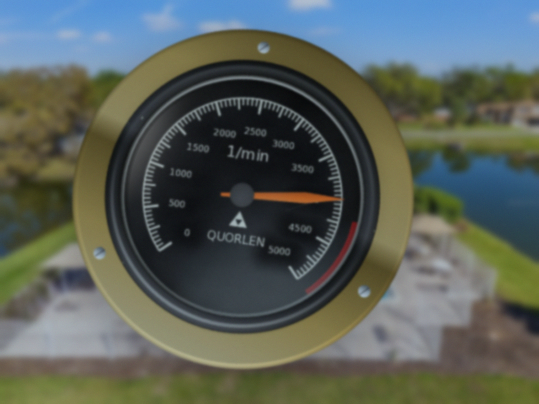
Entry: 4000,rpm
